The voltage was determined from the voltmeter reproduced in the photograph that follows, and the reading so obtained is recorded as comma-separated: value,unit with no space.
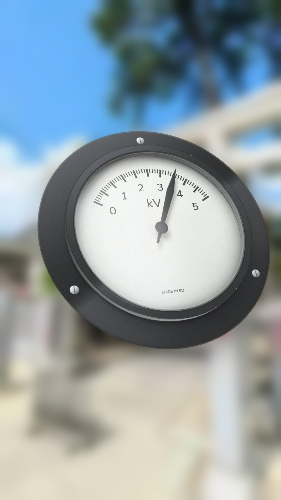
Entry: 3.5,kV
